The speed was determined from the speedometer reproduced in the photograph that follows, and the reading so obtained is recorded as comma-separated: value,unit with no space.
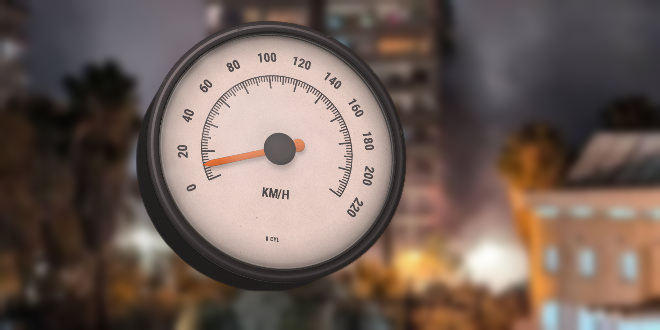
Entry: 10,km/h
